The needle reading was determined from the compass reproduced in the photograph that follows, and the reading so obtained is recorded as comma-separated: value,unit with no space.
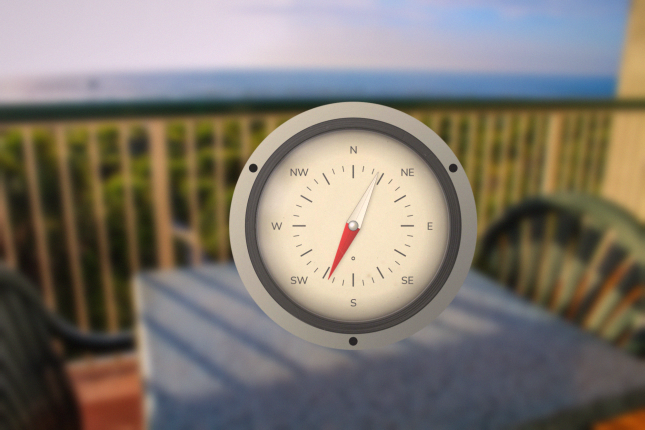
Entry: 205,°
